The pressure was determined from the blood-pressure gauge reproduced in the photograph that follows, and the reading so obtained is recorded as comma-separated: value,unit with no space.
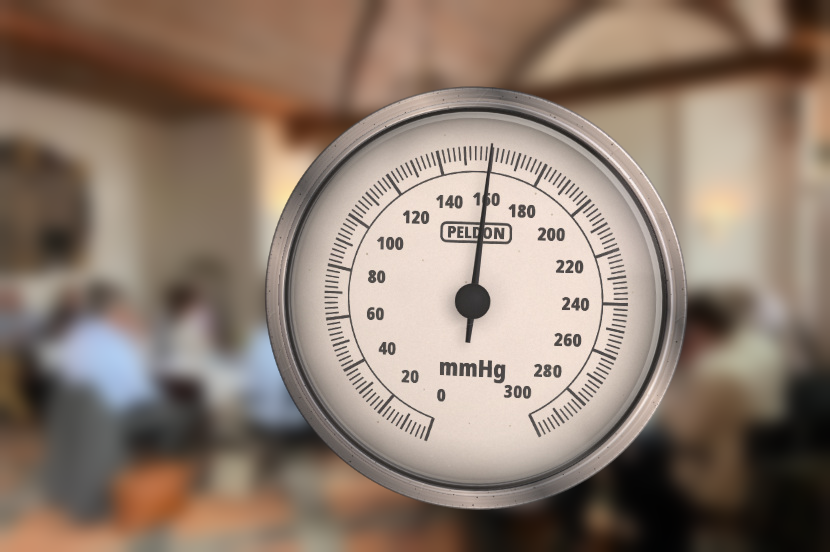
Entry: 160,mmHg
